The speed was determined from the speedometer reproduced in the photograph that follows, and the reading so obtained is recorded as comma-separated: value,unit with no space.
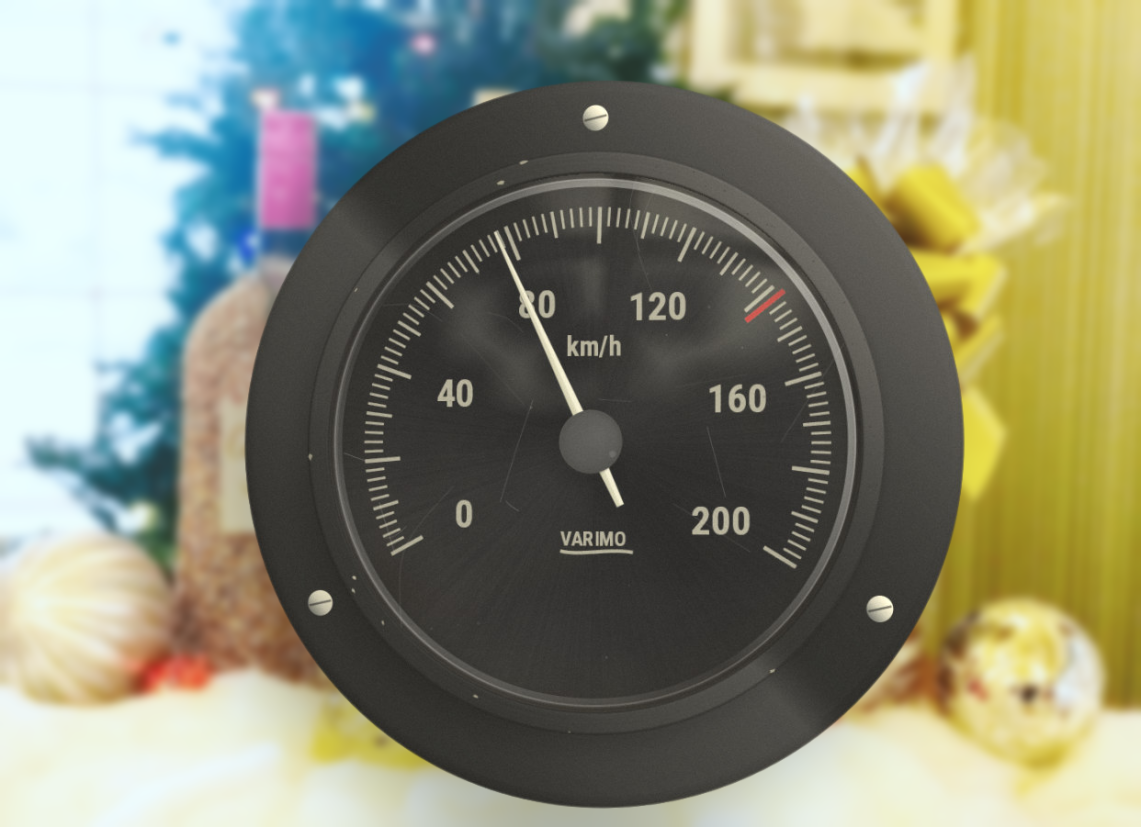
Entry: 78,km/h
